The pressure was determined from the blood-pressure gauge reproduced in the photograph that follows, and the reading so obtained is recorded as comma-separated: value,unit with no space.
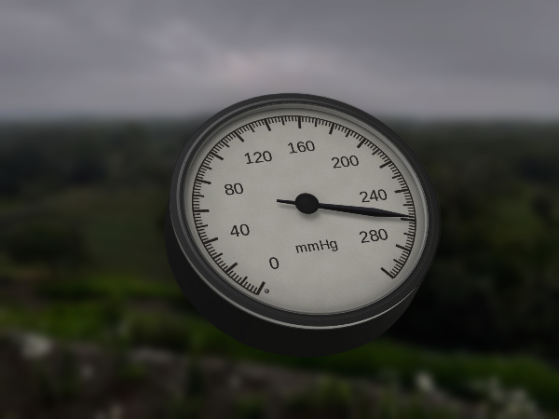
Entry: 260,mmHg
